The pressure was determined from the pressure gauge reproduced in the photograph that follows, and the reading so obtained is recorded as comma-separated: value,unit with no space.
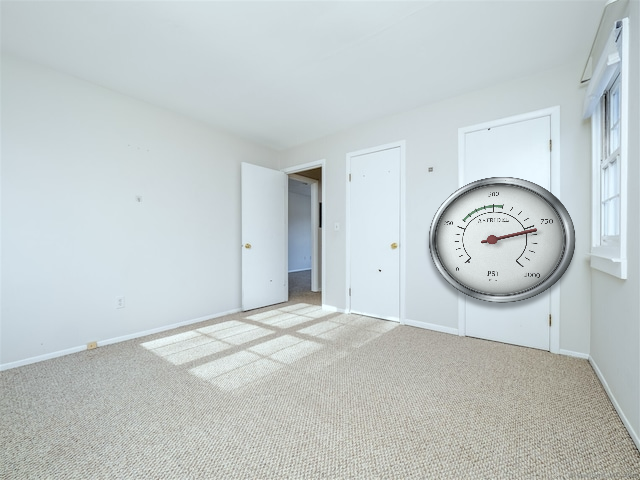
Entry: 775,psi
